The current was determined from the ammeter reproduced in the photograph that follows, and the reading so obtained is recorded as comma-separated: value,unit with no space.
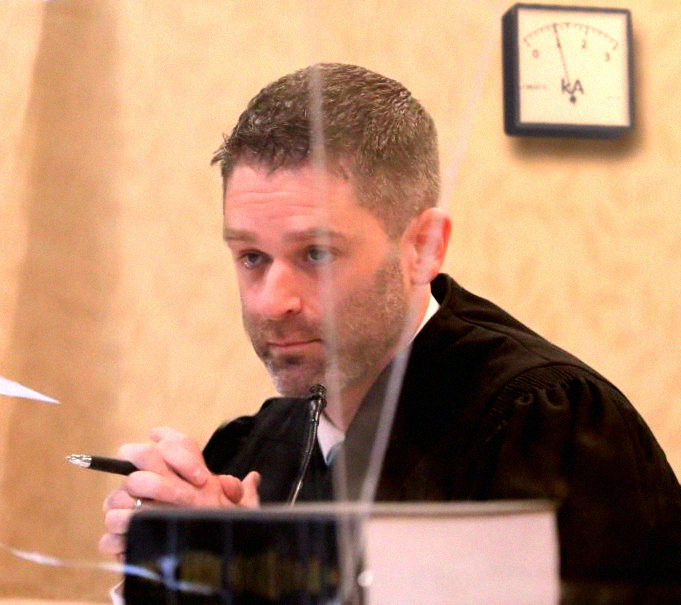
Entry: 1,kA
